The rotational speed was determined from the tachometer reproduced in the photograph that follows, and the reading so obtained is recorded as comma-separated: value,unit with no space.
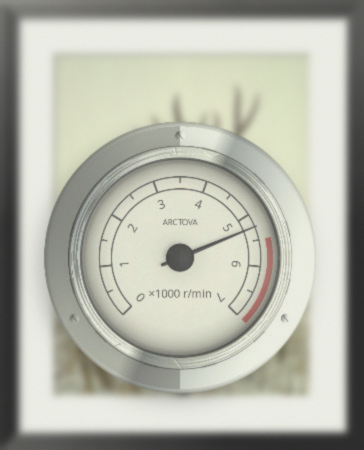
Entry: 5250,rpm
